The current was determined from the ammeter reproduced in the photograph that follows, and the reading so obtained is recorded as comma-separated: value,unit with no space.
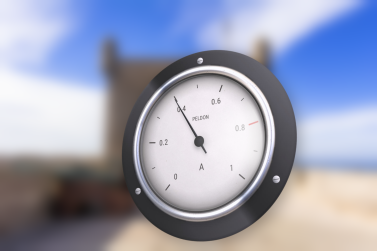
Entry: 0.4,A
